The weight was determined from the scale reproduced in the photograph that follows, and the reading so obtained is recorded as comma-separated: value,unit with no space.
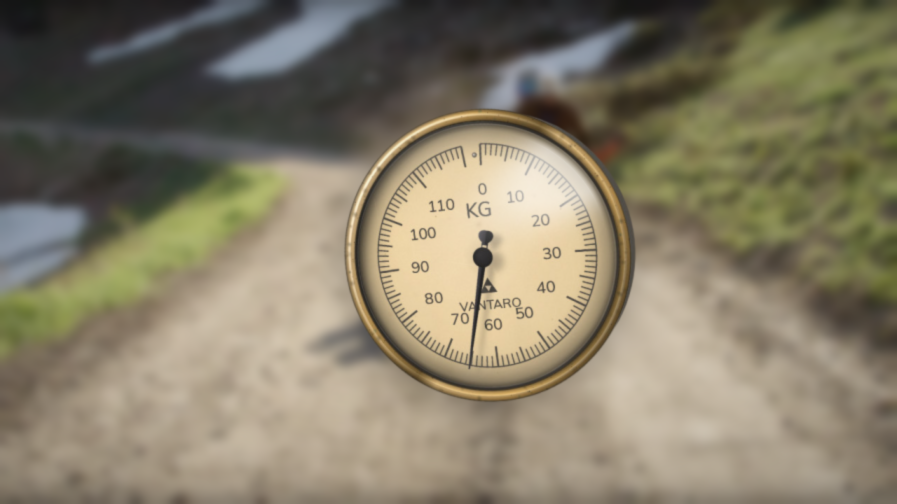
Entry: 65,kg
